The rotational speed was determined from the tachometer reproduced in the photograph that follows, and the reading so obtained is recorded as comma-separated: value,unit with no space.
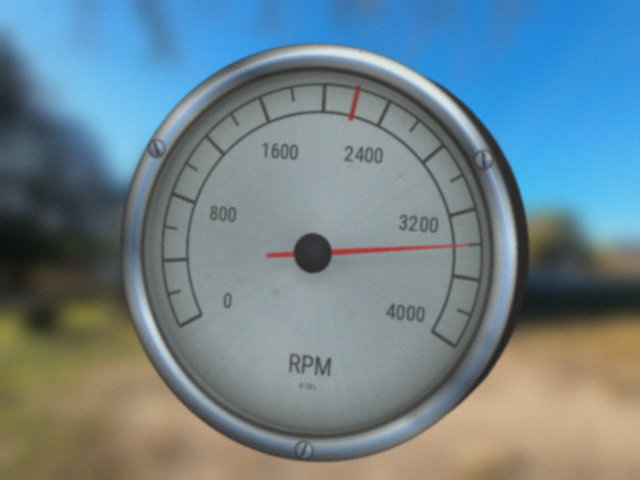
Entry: 3400,rpm
